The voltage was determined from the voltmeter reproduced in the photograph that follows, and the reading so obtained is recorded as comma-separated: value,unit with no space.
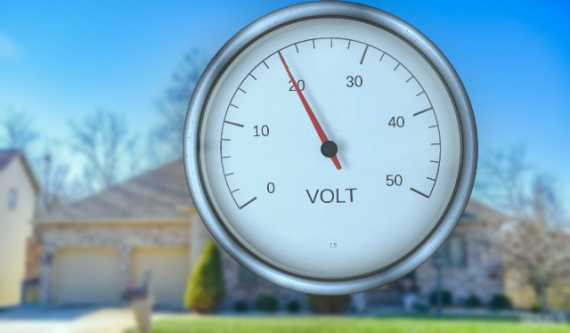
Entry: 20,V
